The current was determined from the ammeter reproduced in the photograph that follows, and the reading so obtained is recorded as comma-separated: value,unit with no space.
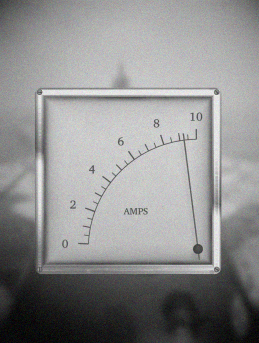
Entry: 9.25,A
